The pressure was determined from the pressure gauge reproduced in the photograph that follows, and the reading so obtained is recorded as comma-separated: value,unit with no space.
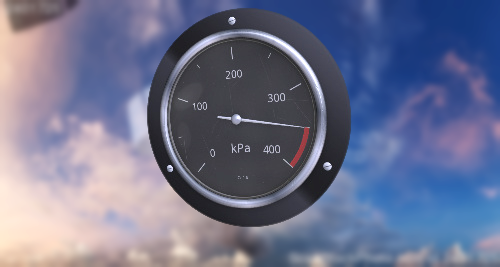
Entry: 350,kPa
